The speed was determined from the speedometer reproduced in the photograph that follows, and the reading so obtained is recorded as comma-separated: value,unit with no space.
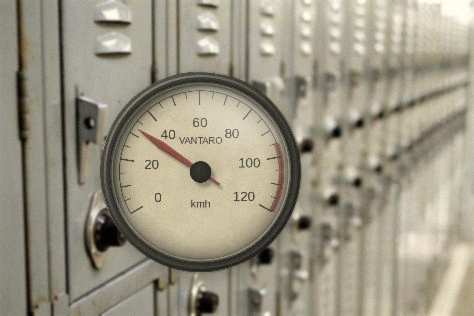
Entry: 32.5,km/h
